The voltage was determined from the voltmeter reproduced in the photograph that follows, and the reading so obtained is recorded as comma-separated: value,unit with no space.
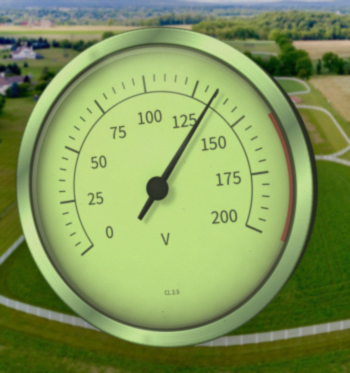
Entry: 135,V
